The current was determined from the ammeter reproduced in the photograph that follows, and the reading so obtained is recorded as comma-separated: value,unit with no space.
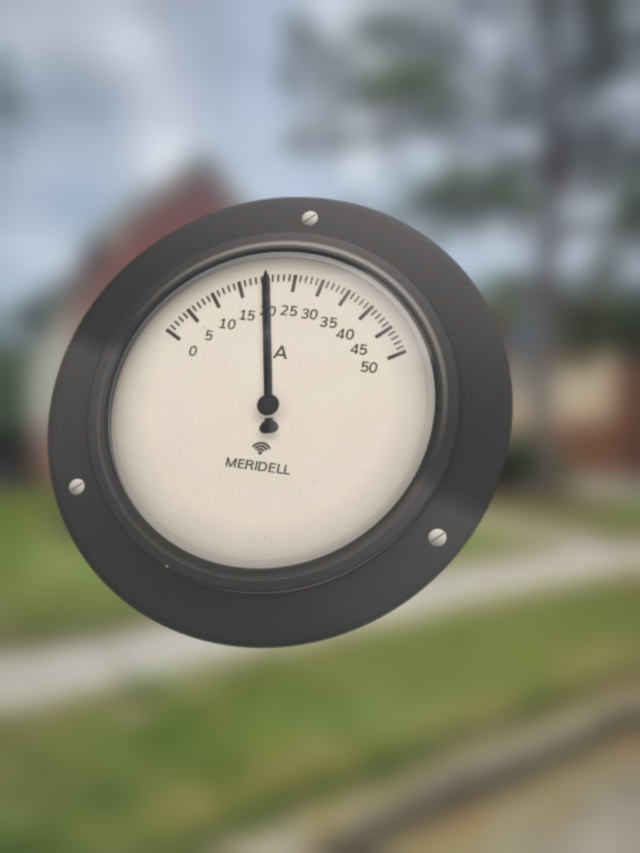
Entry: 20,A
